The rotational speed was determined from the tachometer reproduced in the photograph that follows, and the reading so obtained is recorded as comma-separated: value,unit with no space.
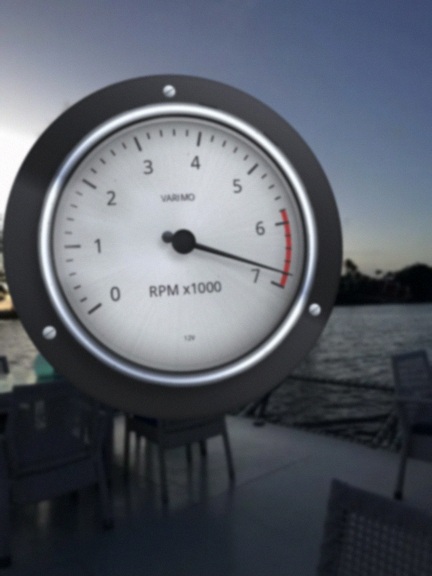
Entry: 6800,rpm
